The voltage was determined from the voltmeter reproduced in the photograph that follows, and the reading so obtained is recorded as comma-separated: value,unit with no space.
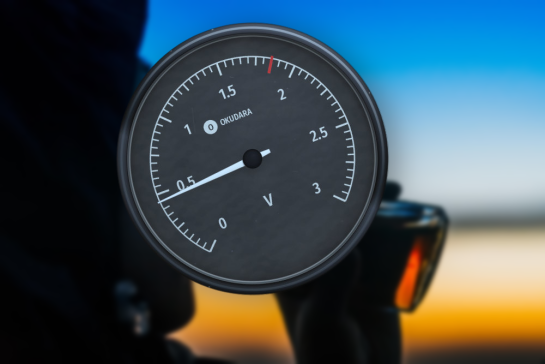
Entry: 0.45,V
